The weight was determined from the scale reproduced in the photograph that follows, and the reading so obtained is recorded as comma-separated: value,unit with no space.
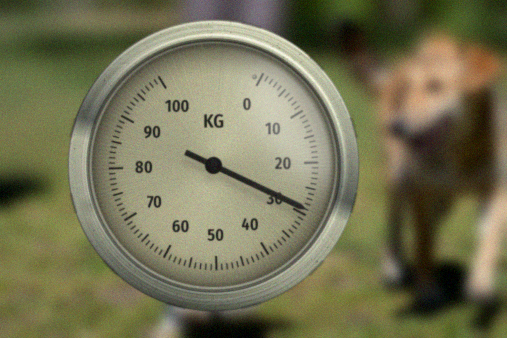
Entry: 29,kg
